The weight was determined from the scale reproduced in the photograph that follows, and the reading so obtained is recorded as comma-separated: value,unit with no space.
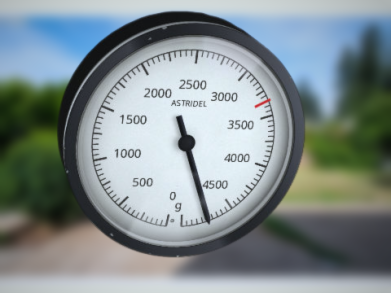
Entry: 4750,g
